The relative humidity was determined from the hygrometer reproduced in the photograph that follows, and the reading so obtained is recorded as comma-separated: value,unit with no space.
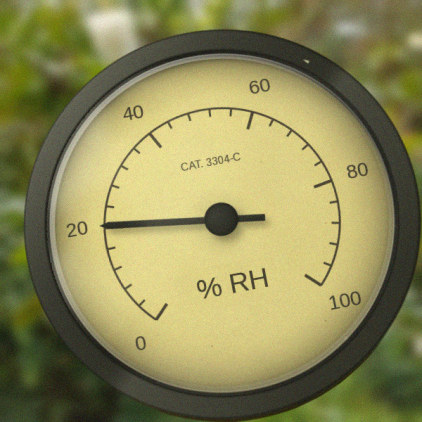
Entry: 20,%
